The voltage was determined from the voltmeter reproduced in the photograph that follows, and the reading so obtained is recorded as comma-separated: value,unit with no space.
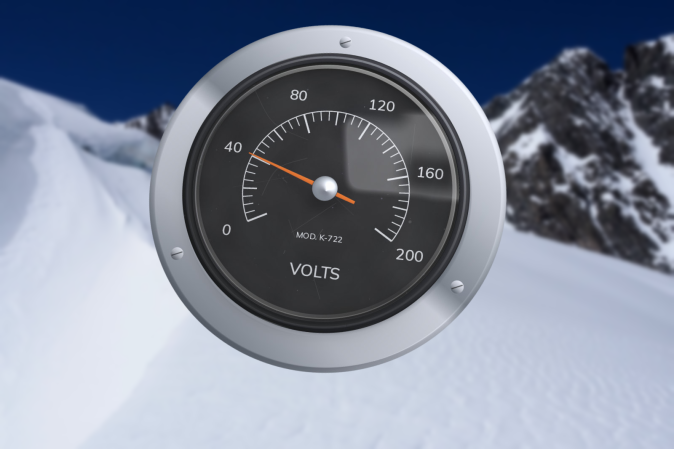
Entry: 40,V
